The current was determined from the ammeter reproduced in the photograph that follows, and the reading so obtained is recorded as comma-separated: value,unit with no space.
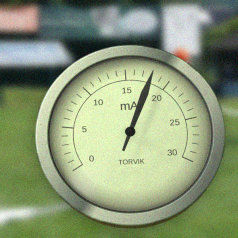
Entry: 18,mA
